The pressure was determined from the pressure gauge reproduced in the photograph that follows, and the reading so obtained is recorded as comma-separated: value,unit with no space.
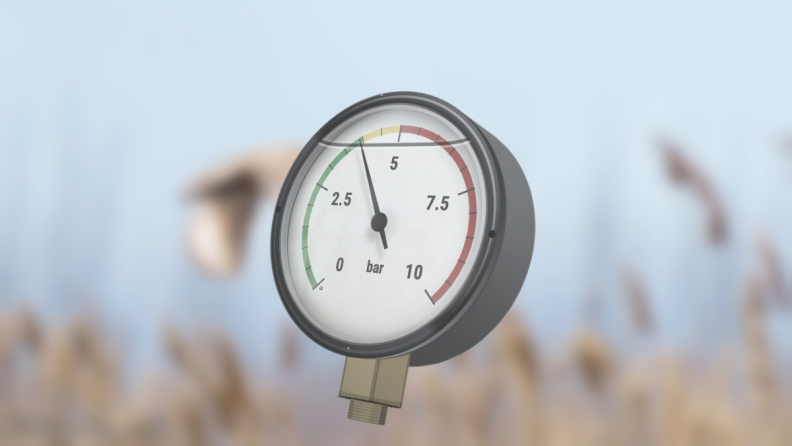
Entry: 4,bar
